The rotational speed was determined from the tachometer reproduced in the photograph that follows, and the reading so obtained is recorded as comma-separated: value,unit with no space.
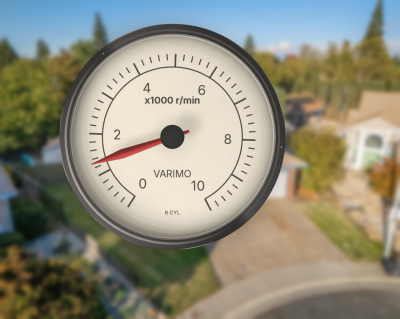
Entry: 1300,rpm
